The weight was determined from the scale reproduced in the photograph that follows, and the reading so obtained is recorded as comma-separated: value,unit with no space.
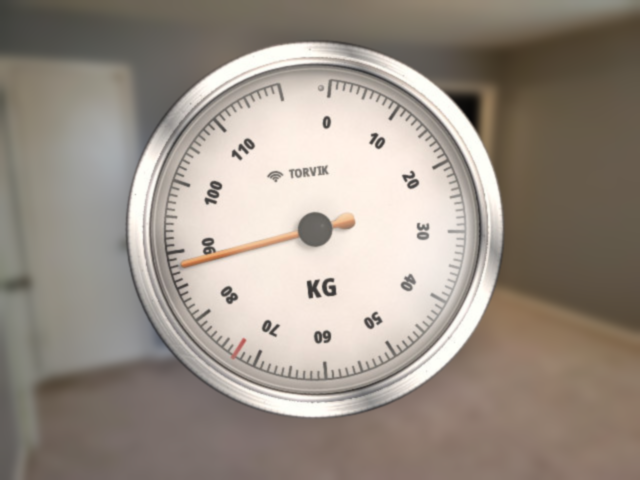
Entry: 88,kg
